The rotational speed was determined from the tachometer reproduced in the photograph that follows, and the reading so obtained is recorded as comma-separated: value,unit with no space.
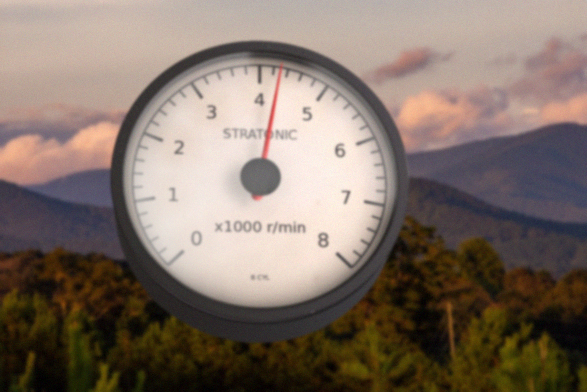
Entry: 4300,rpm
